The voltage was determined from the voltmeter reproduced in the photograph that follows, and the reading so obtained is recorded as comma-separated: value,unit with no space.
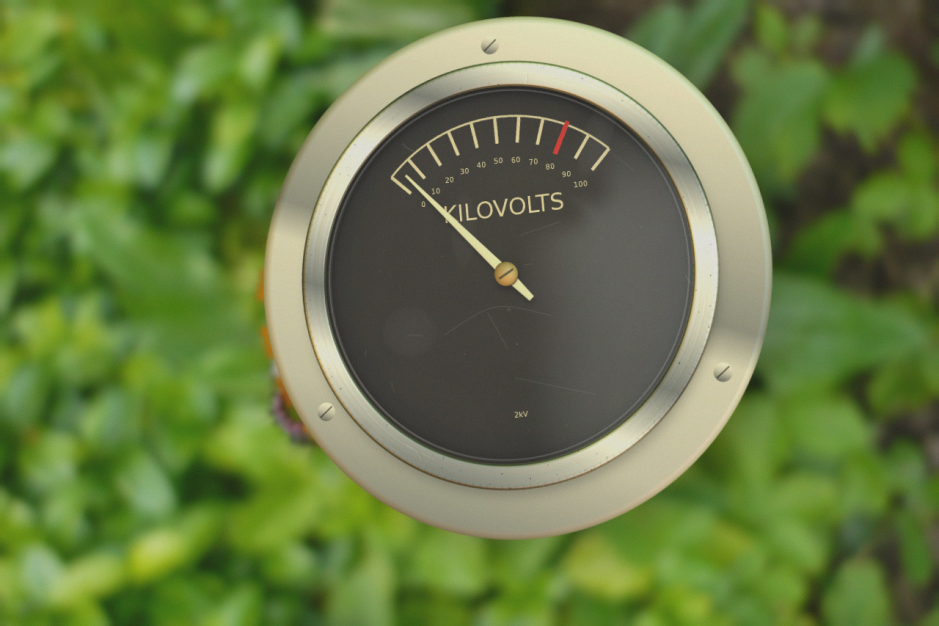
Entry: 5,kV
